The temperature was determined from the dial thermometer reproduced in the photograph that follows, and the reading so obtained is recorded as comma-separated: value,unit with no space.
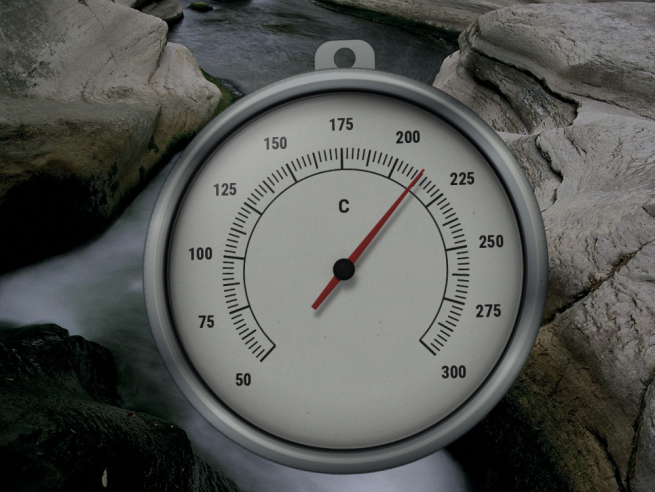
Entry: 212.5,°C
